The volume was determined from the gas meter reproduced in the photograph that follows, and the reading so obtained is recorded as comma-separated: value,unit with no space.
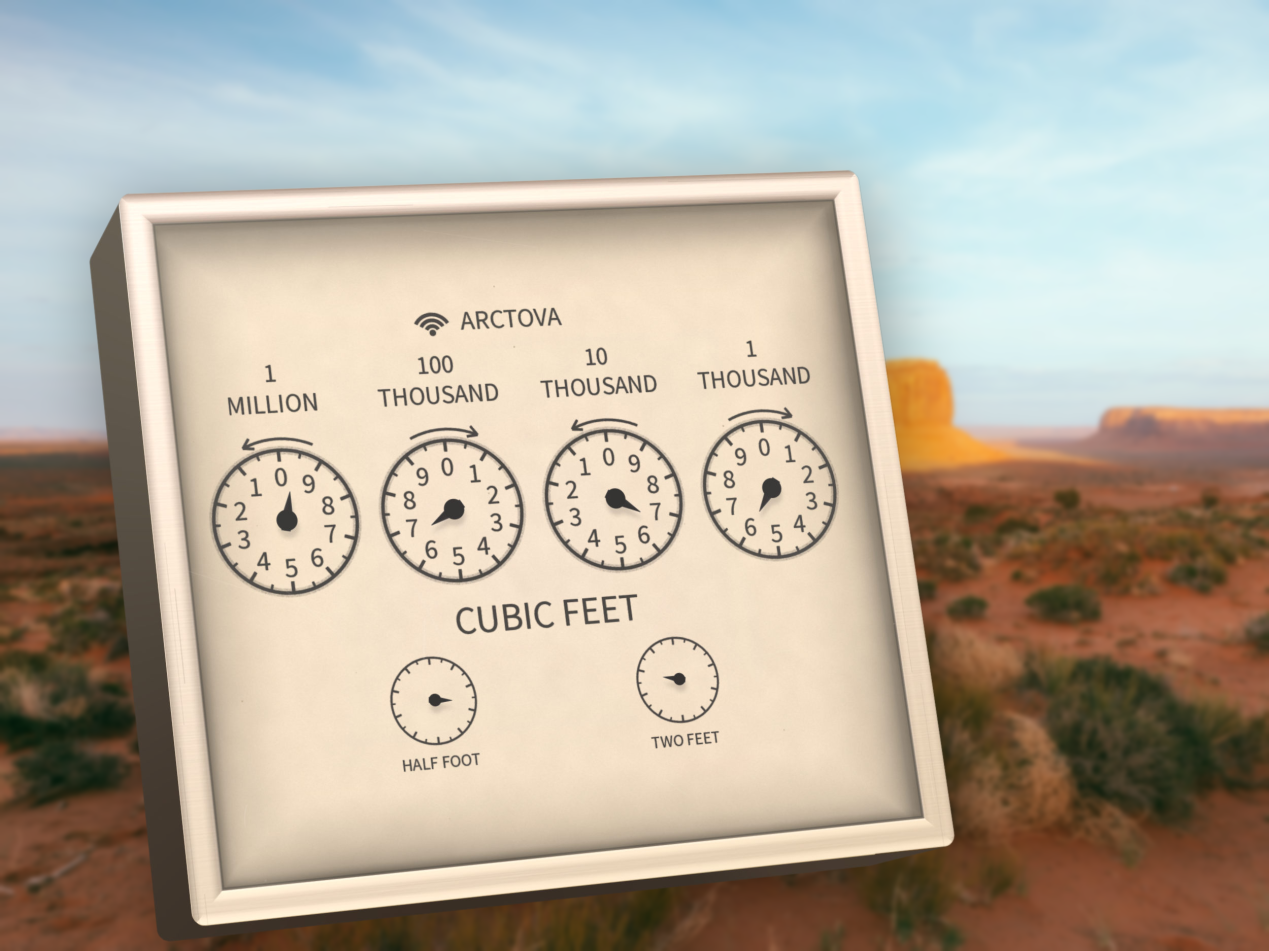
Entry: 966600,ft³
